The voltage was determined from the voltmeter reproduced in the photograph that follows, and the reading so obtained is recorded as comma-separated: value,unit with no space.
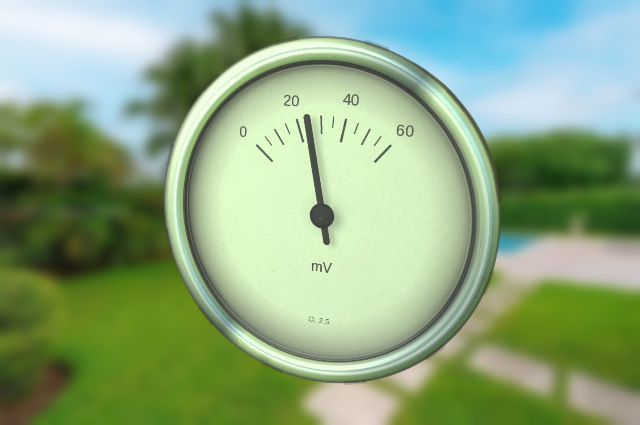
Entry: 25,mV
